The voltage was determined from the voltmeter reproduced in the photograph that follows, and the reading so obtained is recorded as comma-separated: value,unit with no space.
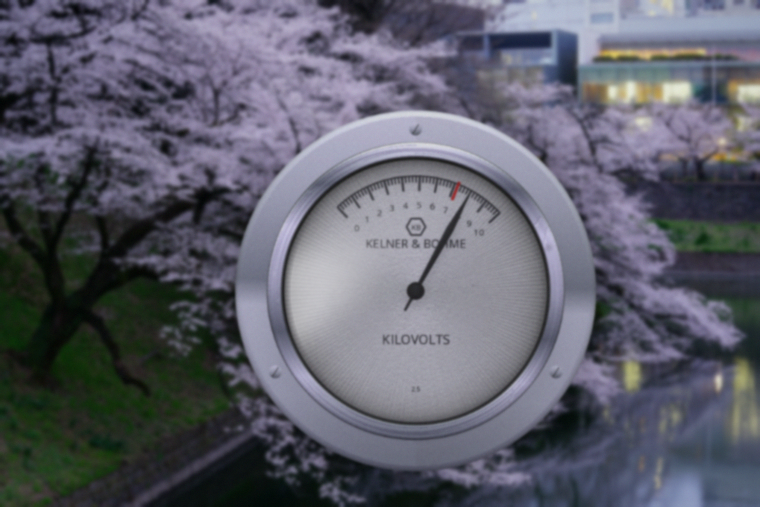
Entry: 8,kV
